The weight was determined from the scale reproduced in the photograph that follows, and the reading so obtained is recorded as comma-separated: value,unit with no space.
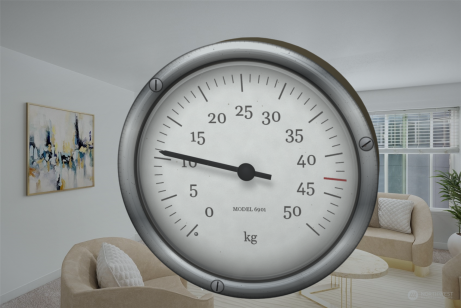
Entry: 11,kg
